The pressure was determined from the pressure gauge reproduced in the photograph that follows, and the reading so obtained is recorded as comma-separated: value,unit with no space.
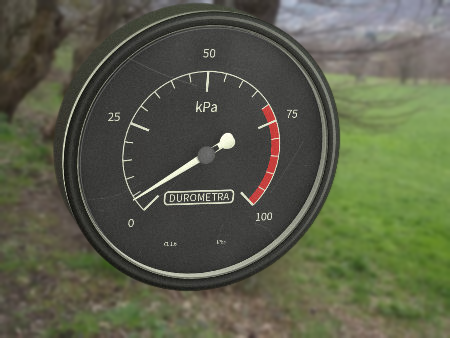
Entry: 5,kPa
